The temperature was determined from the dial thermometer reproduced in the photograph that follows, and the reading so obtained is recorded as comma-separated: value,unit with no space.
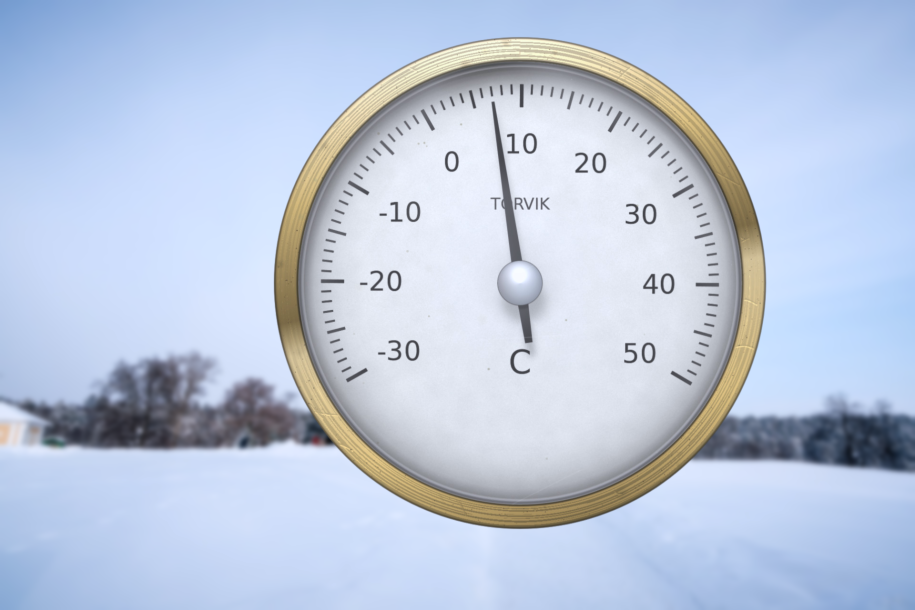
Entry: 7,°C
